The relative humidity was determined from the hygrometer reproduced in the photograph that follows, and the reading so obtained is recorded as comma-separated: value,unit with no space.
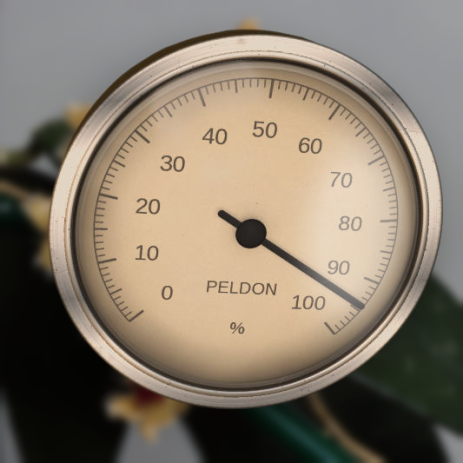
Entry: 94,%
